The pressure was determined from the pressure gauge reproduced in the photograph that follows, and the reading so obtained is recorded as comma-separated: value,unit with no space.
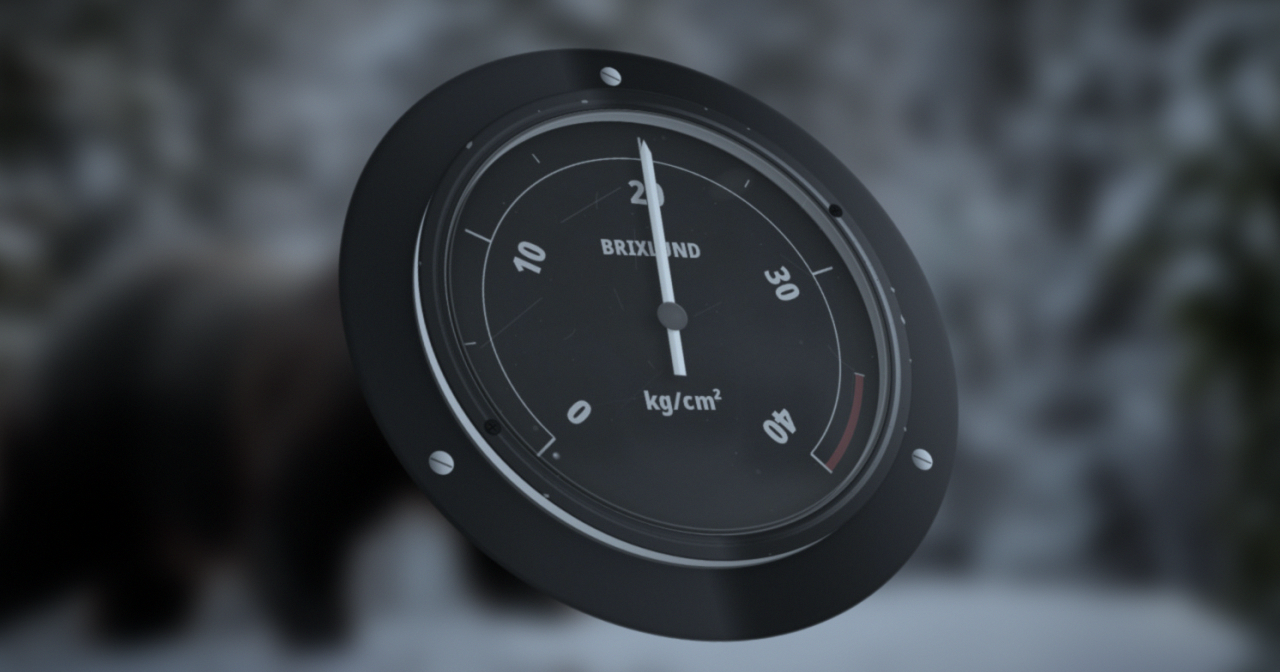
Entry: 20,kg/cm²
